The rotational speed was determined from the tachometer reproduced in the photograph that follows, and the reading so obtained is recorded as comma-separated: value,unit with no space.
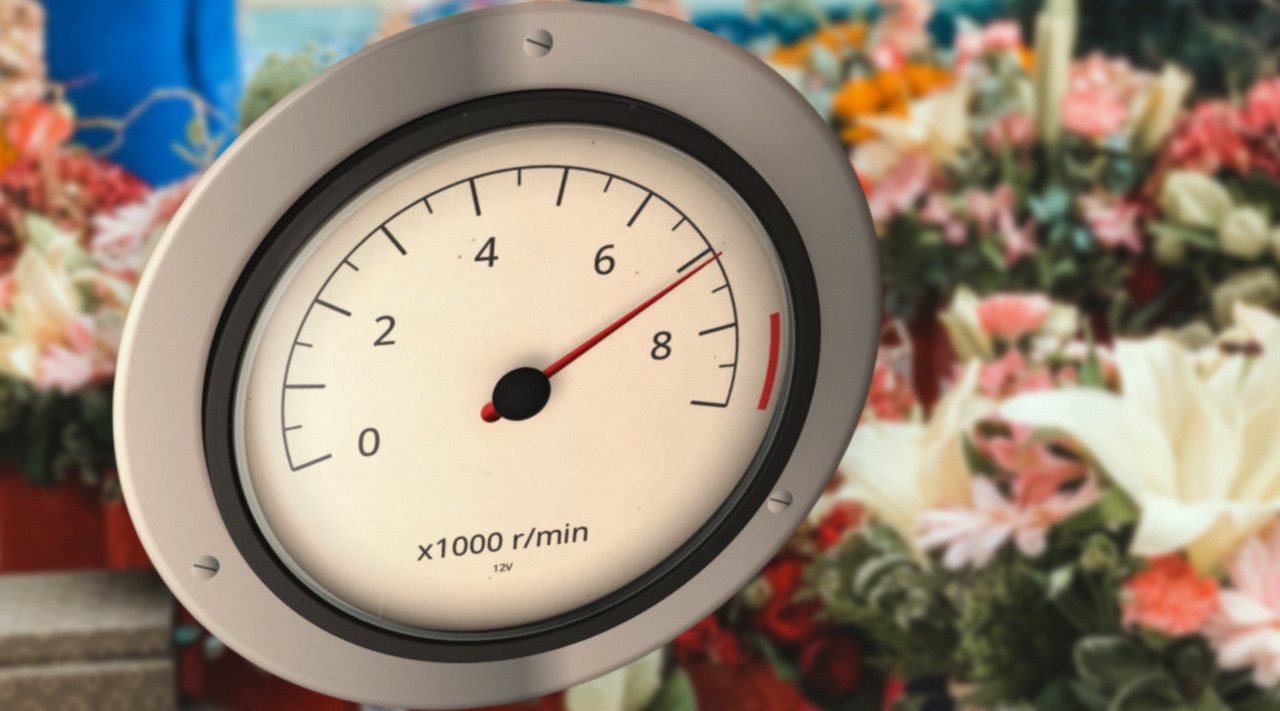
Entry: 7000,rpm
